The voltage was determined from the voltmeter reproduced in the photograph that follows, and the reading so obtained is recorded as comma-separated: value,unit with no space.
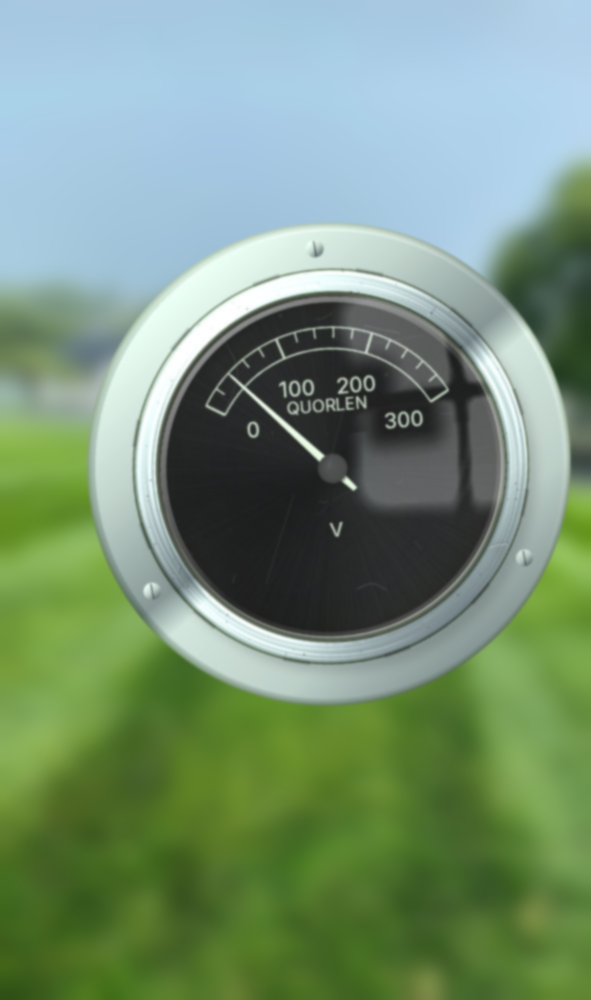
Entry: 40,V
